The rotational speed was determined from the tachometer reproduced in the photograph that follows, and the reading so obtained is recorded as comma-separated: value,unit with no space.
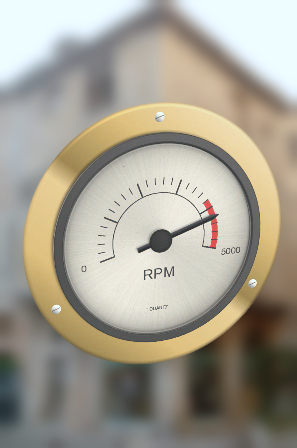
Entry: 4200,rpm
